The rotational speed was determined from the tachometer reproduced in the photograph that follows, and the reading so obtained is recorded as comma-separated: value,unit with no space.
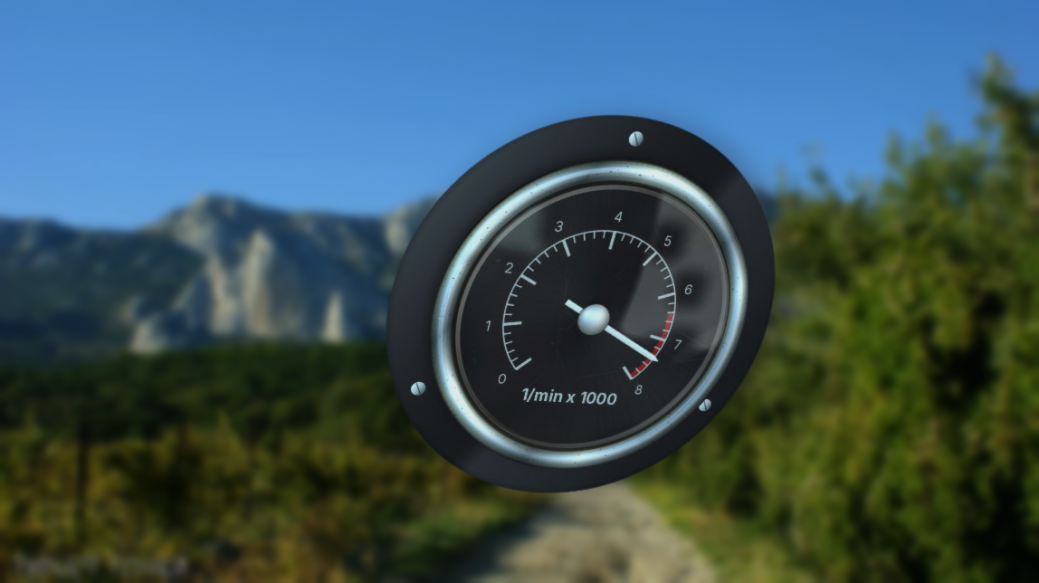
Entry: 7400,rpm
